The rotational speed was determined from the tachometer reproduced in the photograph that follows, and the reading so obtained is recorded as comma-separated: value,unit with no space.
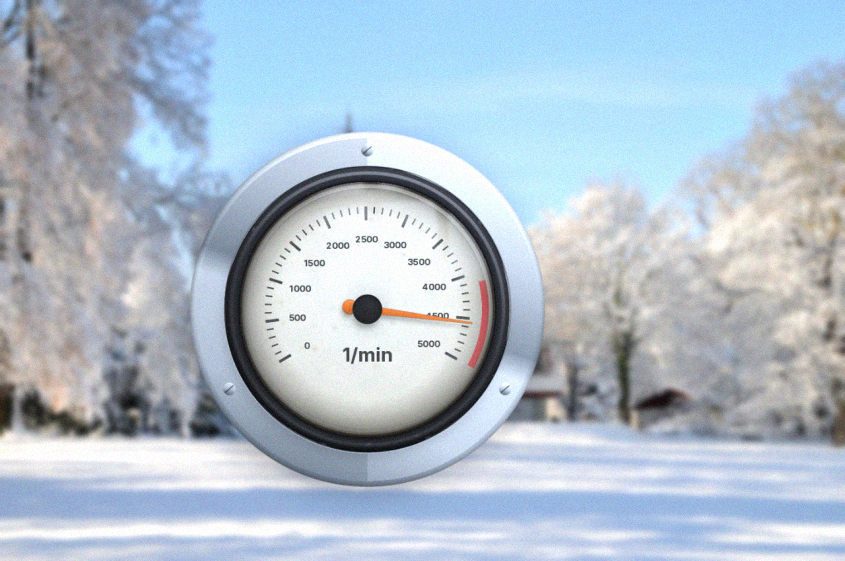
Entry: 4550,rpm
